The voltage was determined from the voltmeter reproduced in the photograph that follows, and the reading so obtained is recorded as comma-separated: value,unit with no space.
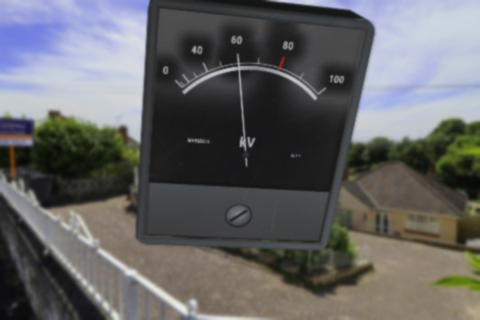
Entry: 60,kV
